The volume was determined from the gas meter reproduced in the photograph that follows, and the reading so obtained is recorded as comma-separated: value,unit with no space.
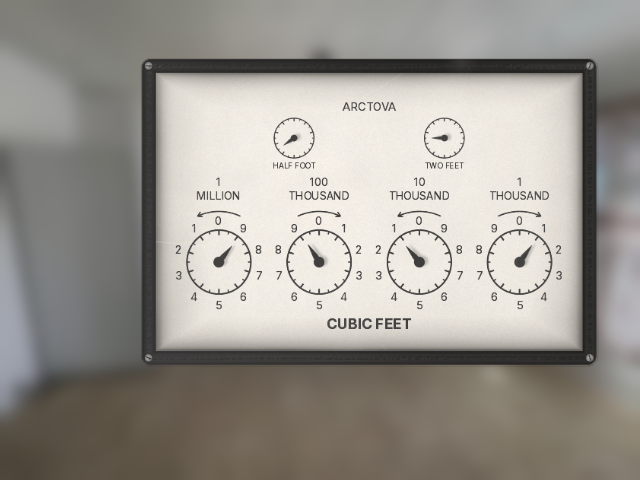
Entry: 891100,ft³
